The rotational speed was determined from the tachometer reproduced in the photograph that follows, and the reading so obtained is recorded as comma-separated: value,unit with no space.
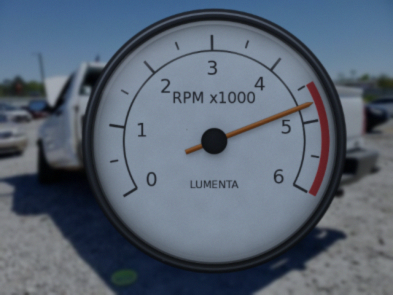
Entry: 4750,rpm
